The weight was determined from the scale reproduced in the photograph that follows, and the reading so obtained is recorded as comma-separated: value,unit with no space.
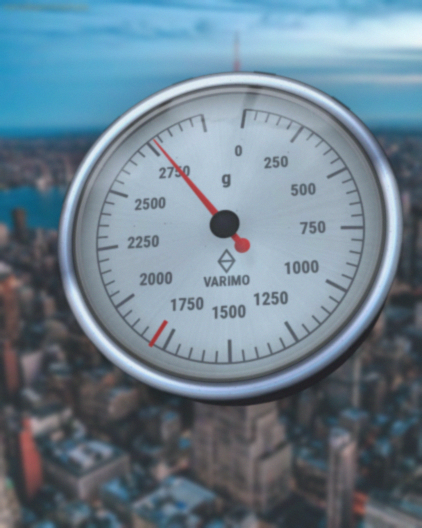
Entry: 2775,g
